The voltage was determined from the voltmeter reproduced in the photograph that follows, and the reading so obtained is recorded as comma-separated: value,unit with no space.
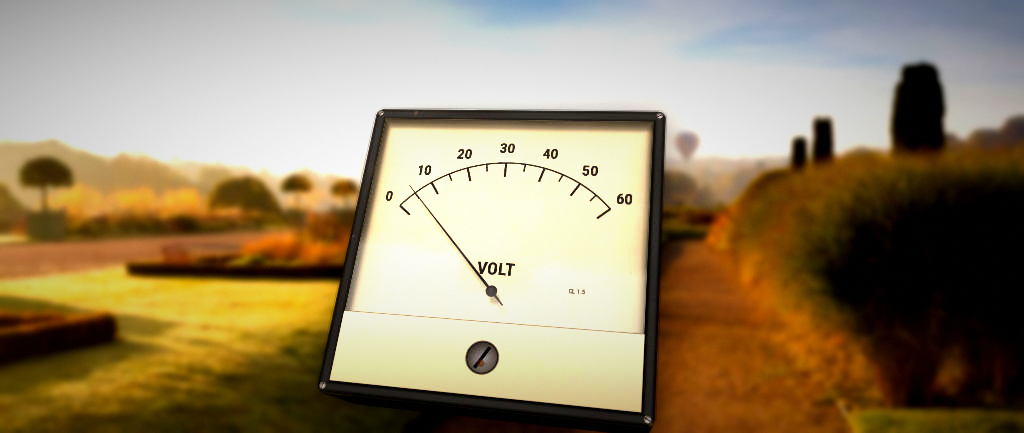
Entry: 5,V
